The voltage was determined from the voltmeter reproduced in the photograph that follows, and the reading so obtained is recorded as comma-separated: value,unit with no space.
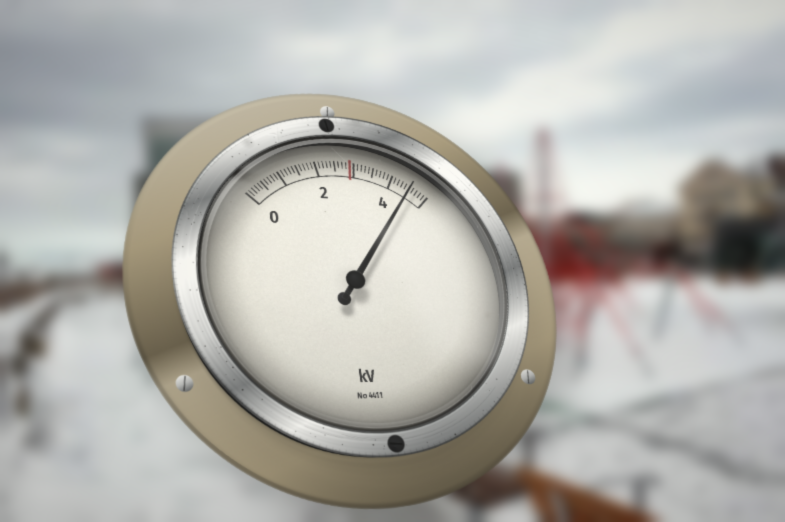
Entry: 4.5,kV
